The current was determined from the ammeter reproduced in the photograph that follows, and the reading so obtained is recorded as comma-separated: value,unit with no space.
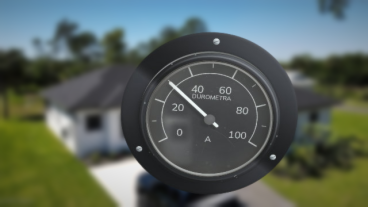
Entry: 30,A
